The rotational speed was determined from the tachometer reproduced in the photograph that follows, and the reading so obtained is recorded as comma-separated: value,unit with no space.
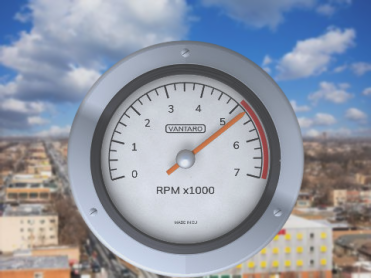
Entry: 5250,rpm
